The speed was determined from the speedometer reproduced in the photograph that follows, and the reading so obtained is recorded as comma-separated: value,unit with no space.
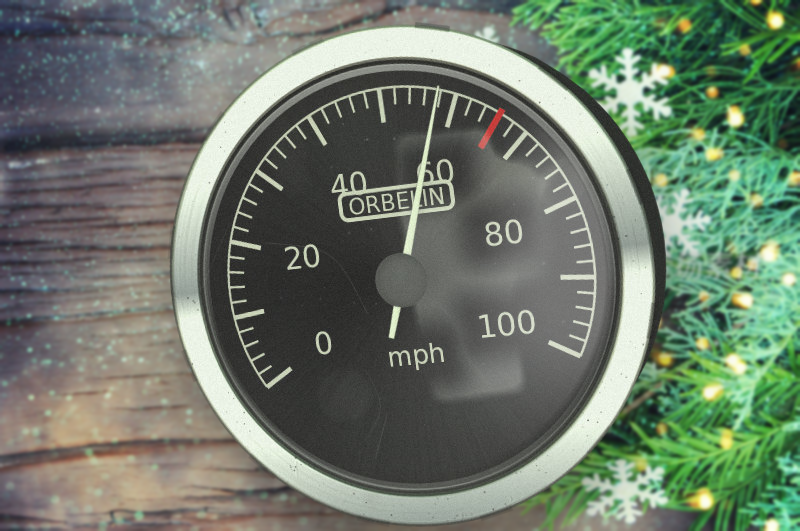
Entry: 58,mph
